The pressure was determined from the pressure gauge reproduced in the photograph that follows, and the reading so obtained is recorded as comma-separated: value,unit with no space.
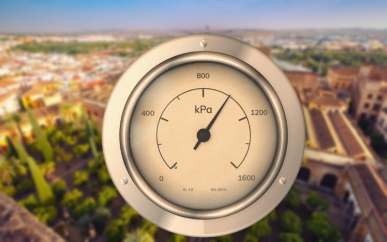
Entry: 1000,kPa
